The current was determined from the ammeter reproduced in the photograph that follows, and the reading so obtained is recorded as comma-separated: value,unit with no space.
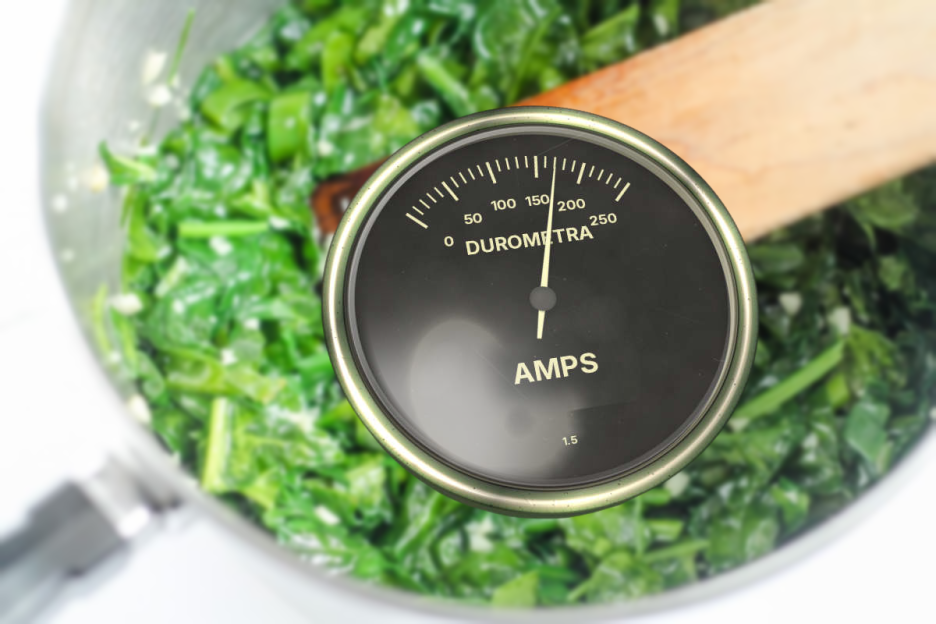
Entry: 170,A
